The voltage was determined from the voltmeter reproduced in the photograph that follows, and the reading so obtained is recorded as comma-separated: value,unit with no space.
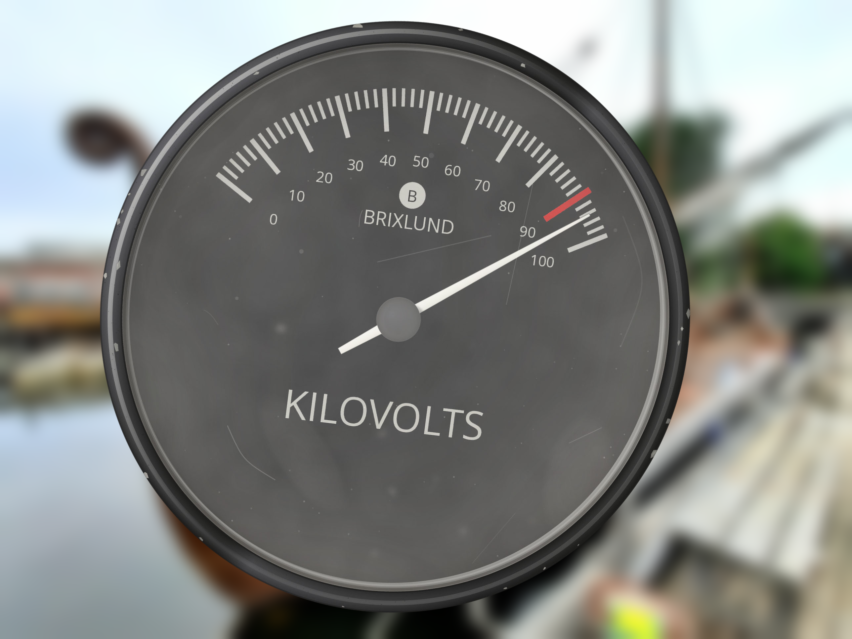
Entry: 94,kV
